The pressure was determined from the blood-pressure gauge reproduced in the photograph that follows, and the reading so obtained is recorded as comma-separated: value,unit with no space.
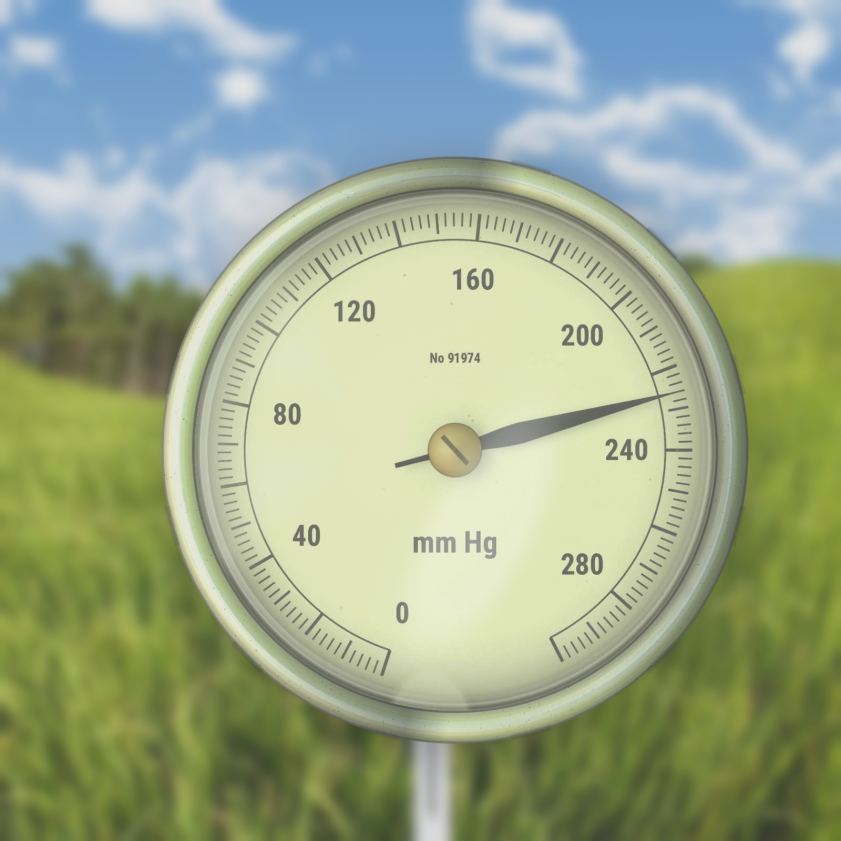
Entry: 226,mmHg
